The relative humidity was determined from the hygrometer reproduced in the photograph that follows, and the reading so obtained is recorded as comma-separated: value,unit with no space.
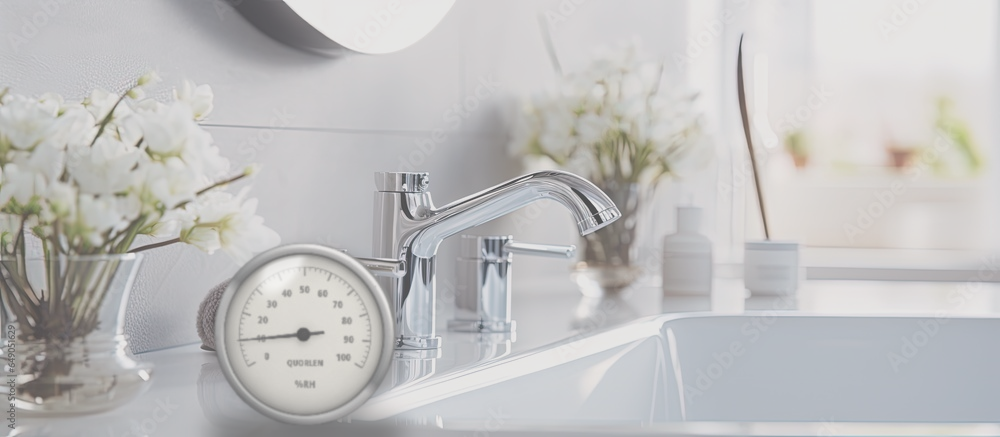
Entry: 10,%
